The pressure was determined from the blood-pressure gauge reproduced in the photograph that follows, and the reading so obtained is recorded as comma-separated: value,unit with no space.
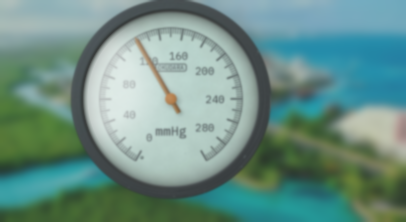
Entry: 120,mmHg
